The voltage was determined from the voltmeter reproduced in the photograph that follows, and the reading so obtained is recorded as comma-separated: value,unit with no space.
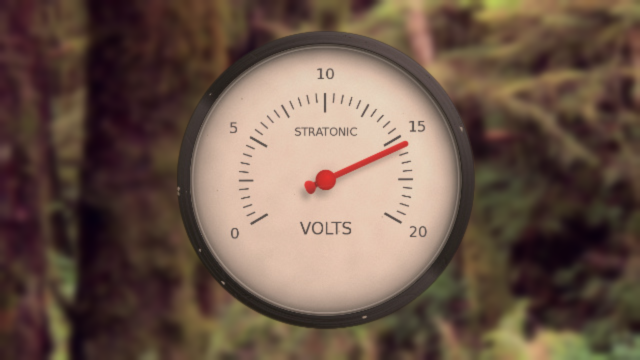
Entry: 15.5,V
